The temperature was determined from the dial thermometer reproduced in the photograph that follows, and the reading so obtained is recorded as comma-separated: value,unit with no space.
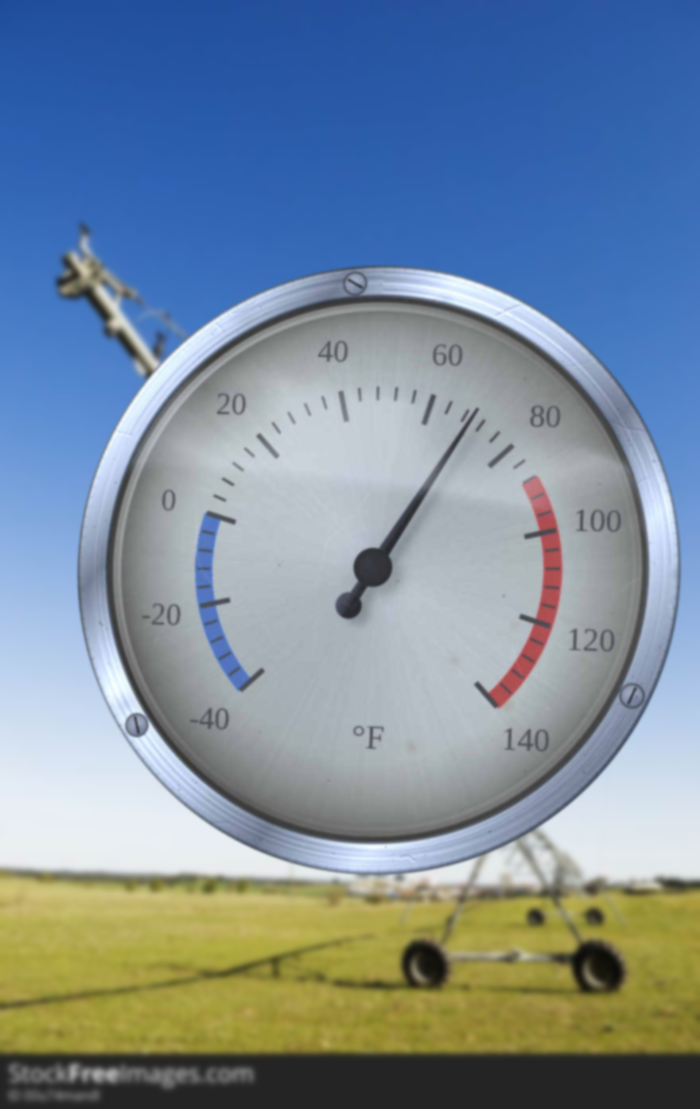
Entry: 70,°F
